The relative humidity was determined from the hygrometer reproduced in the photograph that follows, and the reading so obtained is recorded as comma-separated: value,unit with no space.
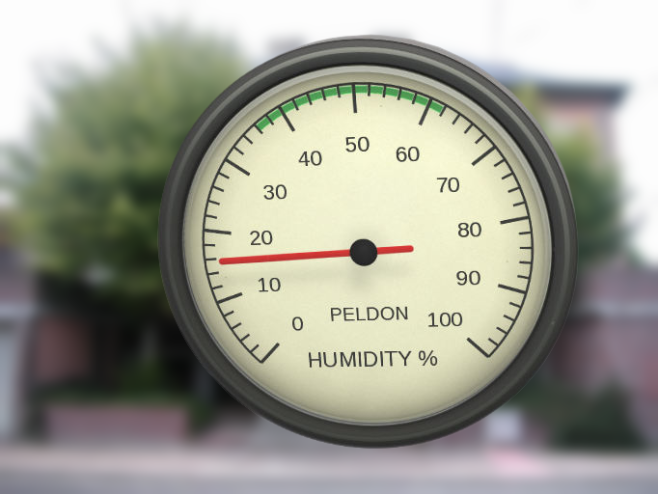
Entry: 16,%
